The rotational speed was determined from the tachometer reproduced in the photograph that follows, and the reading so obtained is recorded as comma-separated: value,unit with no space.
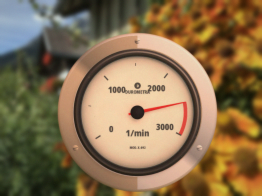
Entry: 2500,rpm
